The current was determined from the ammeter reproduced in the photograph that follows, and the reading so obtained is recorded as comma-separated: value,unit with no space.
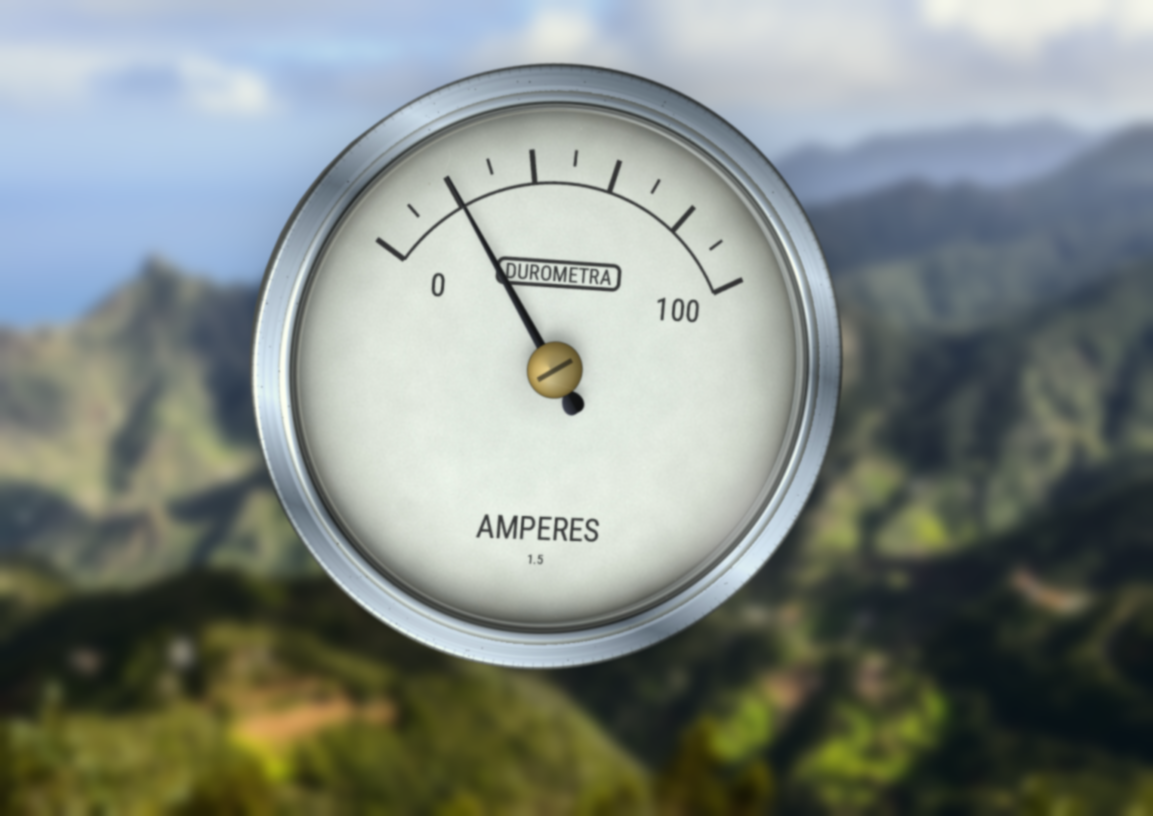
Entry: 20,A
